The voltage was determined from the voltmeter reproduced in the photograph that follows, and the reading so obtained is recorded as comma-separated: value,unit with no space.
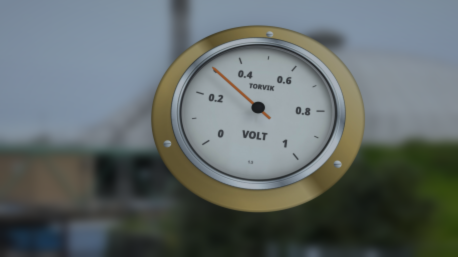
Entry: 0.3,V
